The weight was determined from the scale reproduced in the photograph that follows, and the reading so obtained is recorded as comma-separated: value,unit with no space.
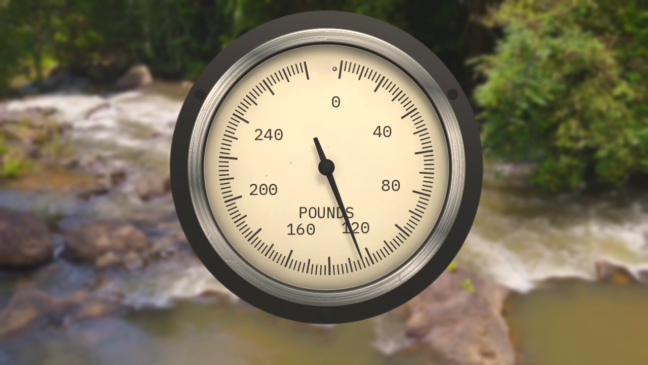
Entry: 124,lb
